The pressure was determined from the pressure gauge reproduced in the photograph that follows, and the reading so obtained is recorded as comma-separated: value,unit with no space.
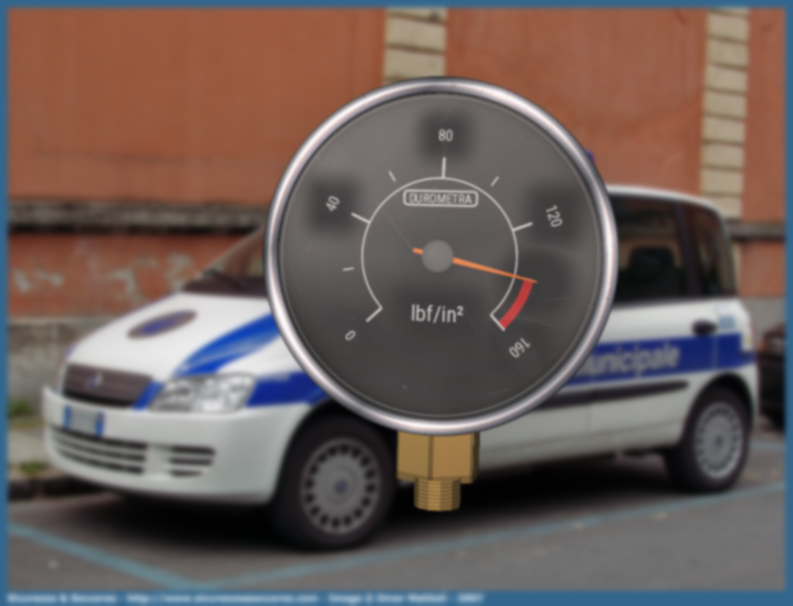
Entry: 140,psi
